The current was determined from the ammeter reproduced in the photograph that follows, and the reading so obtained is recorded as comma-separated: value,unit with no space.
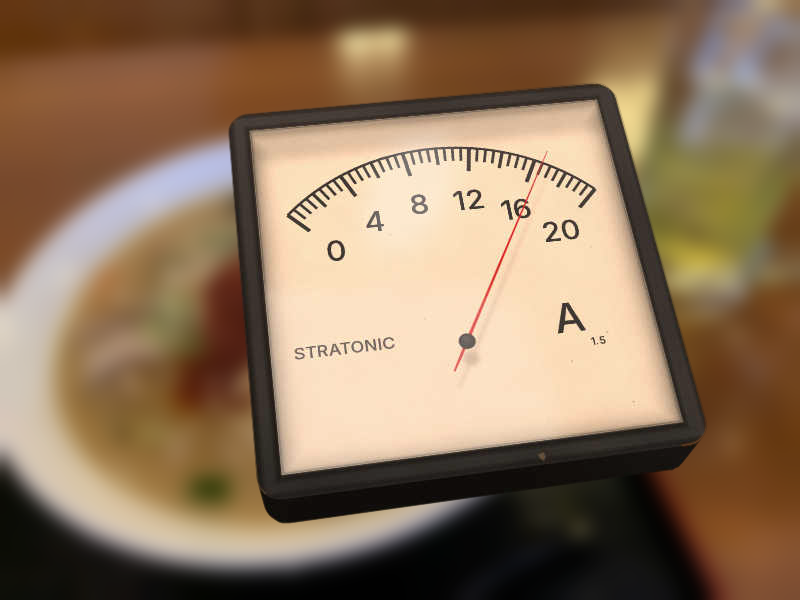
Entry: 16.5,A
